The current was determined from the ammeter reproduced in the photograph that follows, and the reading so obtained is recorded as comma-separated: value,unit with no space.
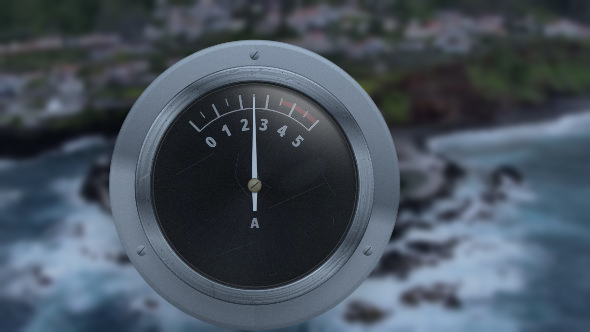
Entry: 2.5,A
